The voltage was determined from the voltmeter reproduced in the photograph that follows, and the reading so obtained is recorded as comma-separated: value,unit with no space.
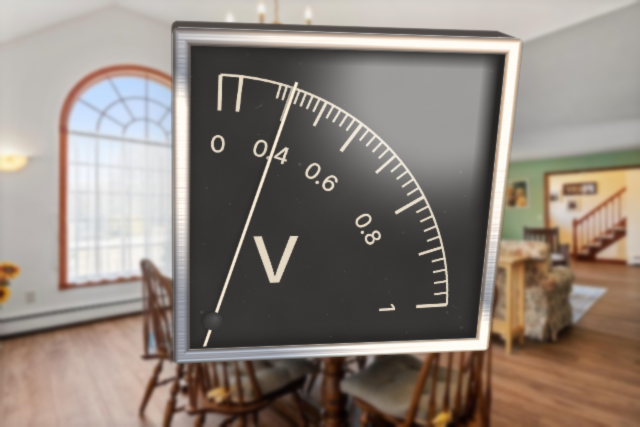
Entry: 0.4,V
